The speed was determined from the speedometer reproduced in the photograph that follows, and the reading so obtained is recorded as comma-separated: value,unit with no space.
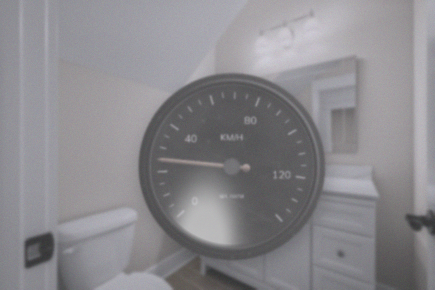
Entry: 25,km/h
